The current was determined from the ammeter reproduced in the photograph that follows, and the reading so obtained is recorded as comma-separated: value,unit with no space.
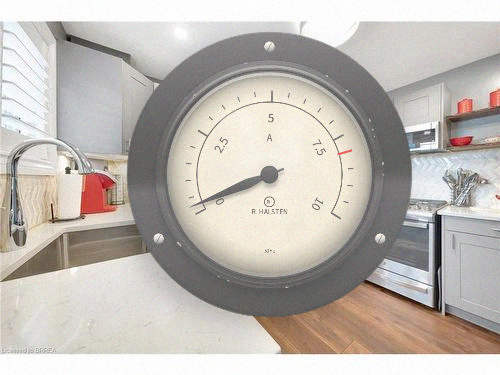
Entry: 0.25,A
